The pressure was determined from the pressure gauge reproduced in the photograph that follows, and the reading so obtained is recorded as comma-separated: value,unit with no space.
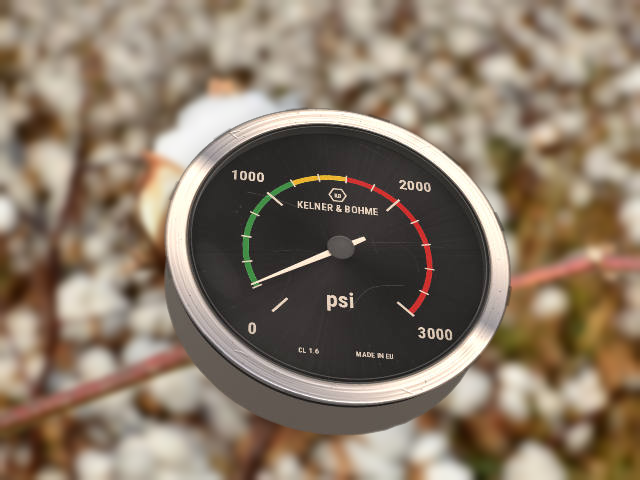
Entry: 200,psi
